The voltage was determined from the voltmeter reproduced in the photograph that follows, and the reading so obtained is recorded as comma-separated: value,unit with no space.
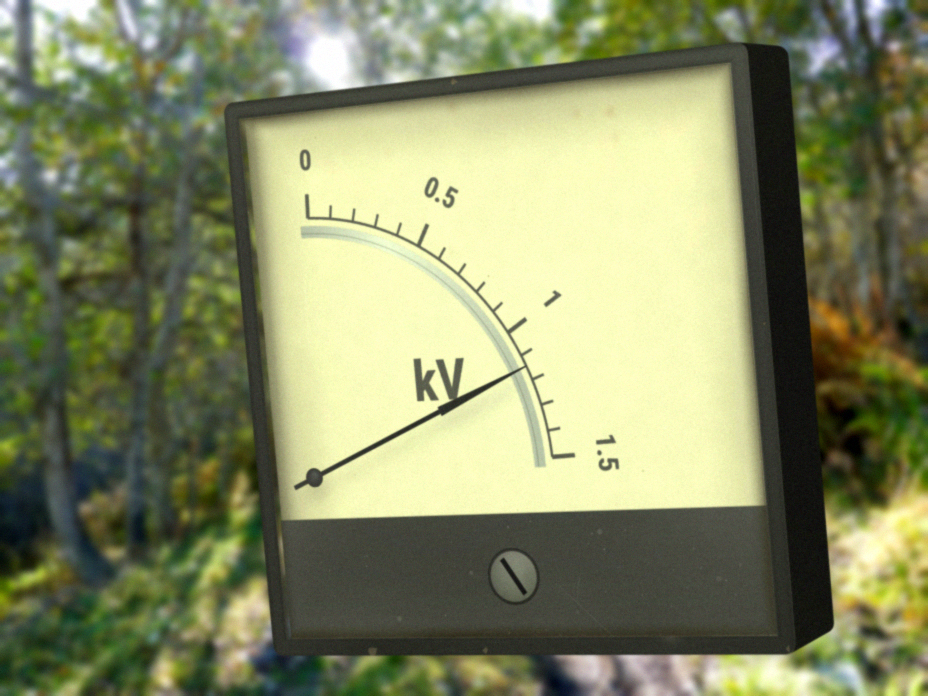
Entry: 1.15,kV
